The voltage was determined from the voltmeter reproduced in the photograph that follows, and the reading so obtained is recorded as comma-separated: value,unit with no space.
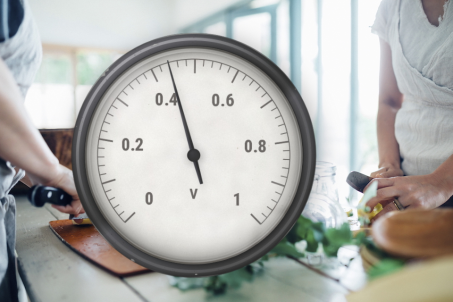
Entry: 0.44,V
